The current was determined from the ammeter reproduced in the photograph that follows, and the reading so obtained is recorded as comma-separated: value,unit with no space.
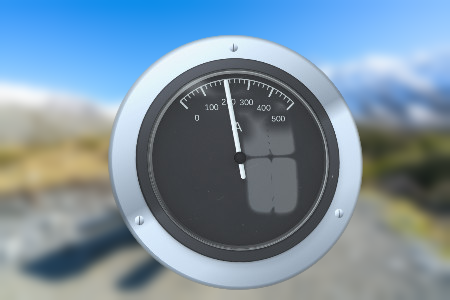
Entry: 200,A
